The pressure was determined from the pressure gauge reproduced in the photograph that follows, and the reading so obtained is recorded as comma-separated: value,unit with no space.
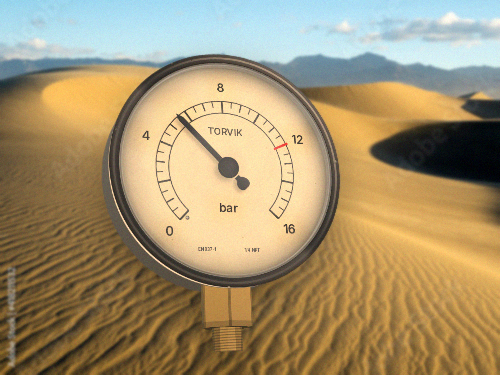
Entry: 5.5,bar
